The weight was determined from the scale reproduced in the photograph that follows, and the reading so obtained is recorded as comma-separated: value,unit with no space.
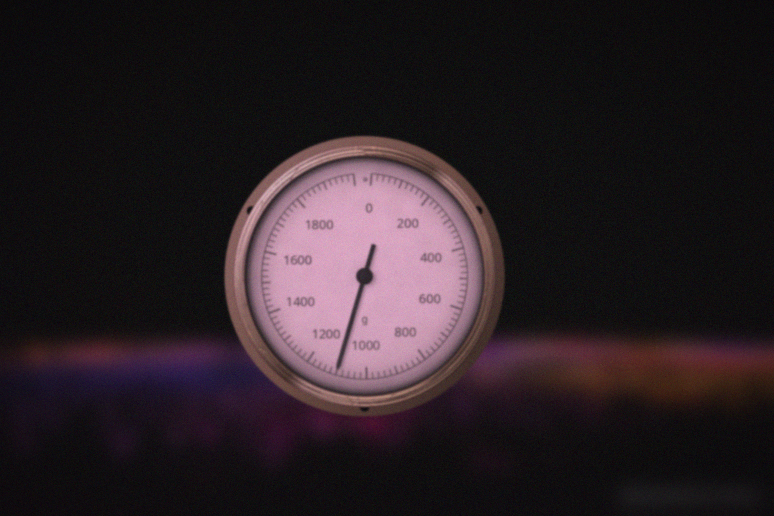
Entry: 1100,g
